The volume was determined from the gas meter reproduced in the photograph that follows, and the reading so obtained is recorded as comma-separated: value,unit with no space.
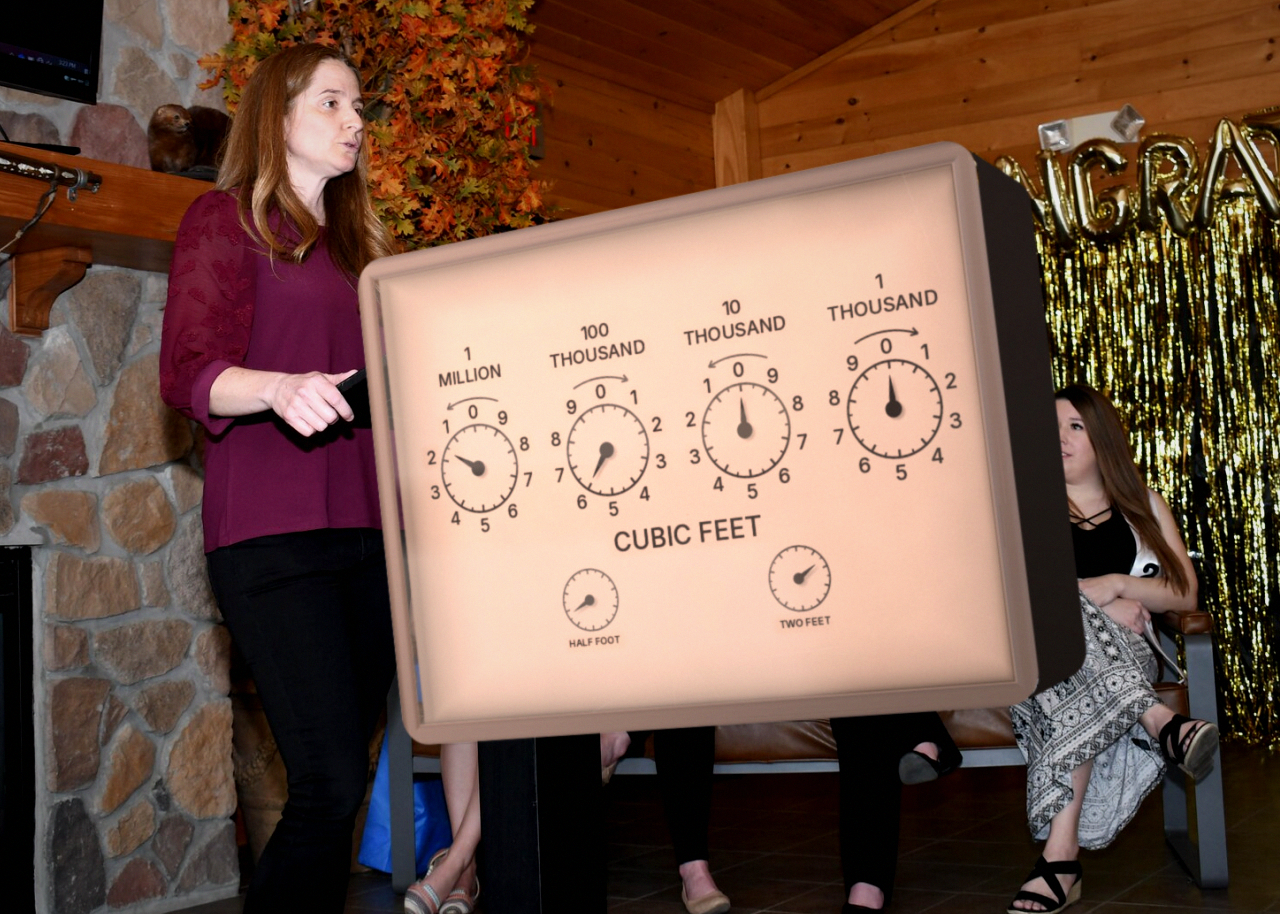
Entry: 160000,ft³
